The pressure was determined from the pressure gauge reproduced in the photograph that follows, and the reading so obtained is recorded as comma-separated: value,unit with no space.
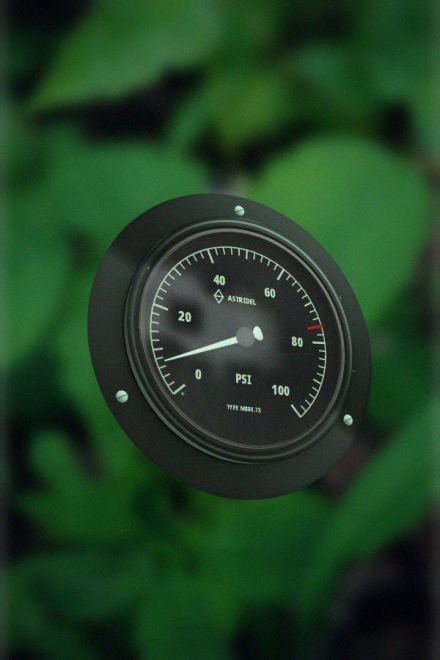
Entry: 7,psi
